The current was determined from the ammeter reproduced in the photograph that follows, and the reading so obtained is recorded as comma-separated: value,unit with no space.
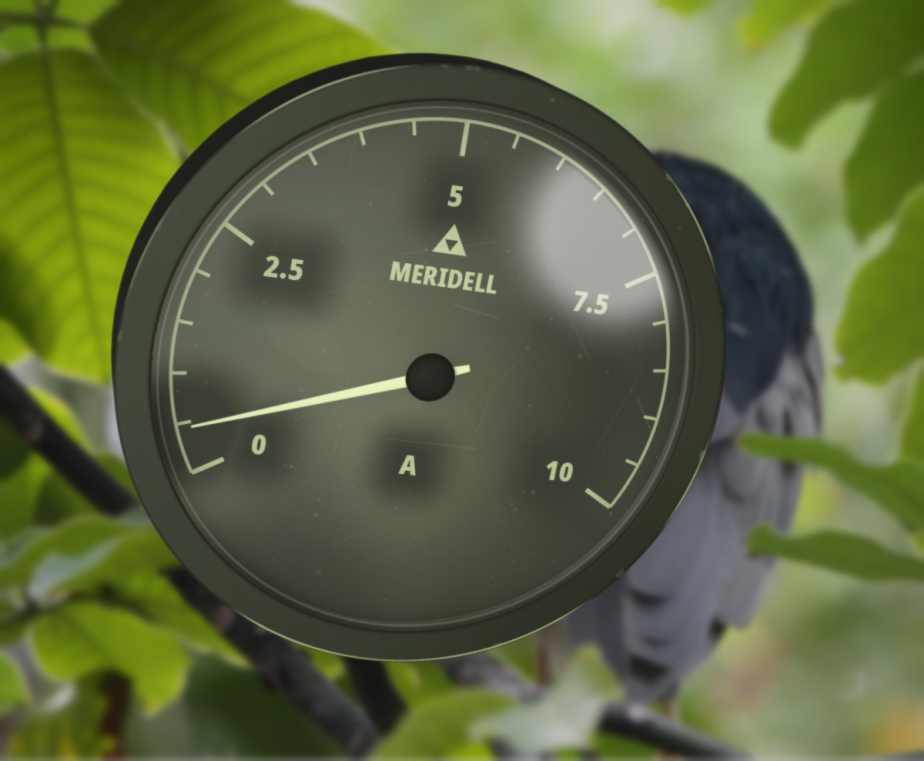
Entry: 0.5,A
